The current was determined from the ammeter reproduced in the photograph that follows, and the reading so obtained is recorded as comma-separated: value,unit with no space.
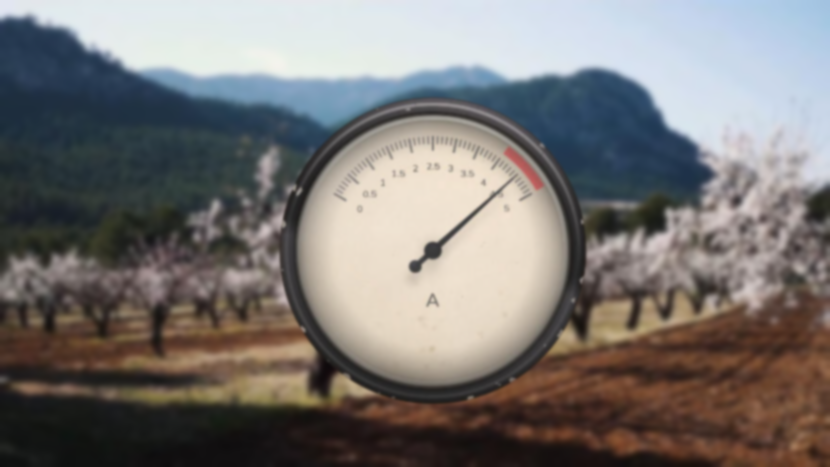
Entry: 4.5,A
